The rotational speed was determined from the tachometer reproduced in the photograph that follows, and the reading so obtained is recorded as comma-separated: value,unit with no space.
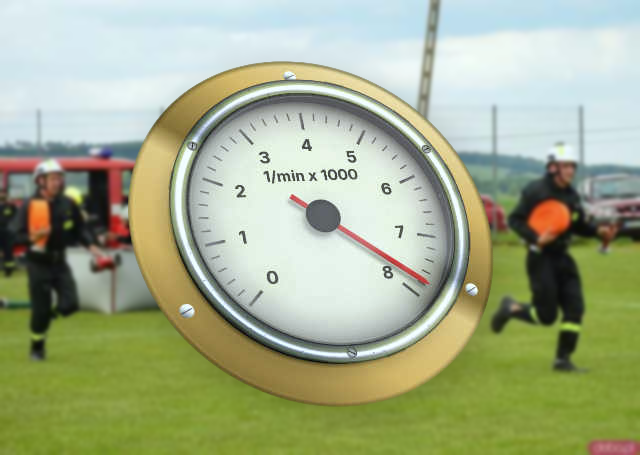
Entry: 7800,rpm
